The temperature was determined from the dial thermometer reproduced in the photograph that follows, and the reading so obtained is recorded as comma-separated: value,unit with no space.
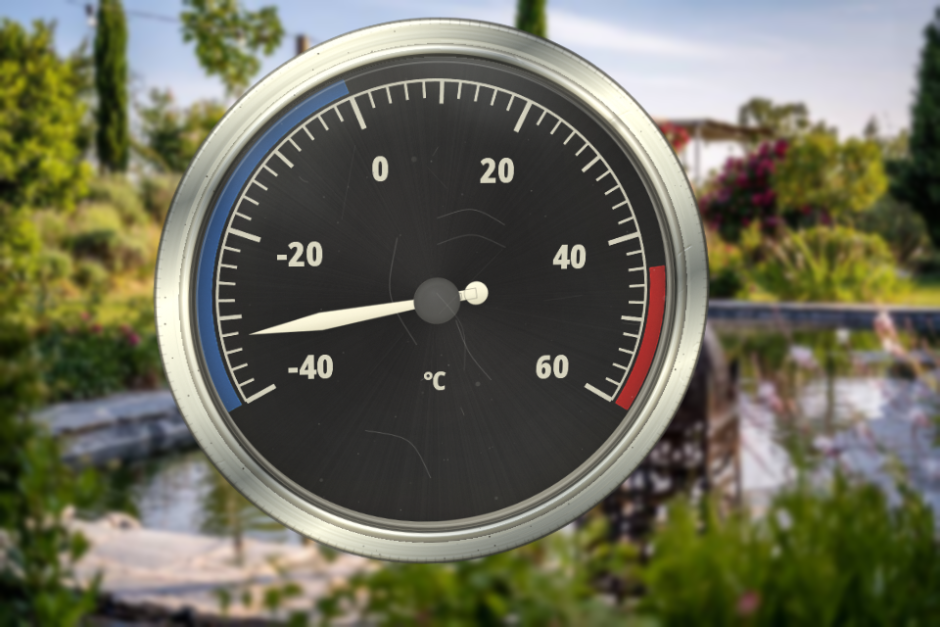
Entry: -32,°C
